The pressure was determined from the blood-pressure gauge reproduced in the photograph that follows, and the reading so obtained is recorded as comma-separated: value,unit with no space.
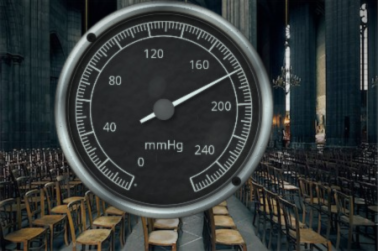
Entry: 180,mmHg
